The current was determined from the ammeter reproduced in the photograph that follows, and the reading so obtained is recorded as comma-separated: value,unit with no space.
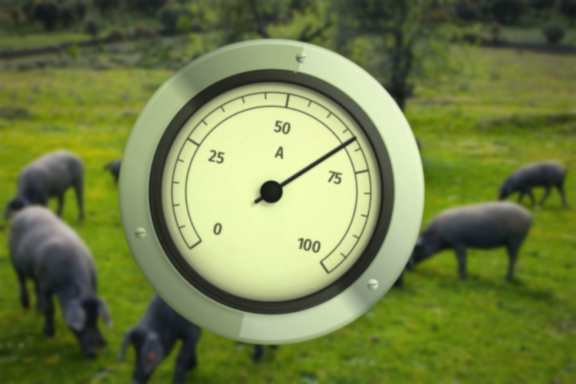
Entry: 67.5,A
